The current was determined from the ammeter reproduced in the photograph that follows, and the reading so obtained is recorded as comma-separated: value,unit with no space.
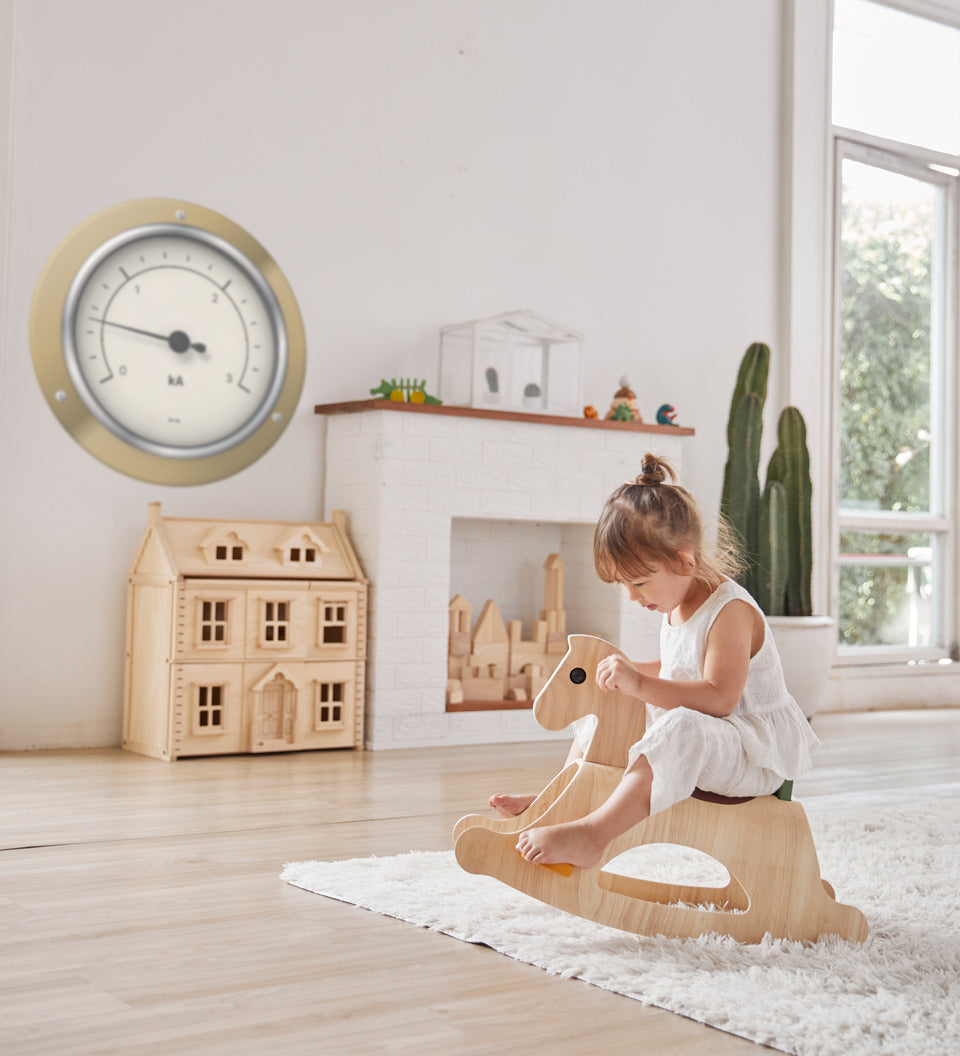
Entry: 0.5,kA
